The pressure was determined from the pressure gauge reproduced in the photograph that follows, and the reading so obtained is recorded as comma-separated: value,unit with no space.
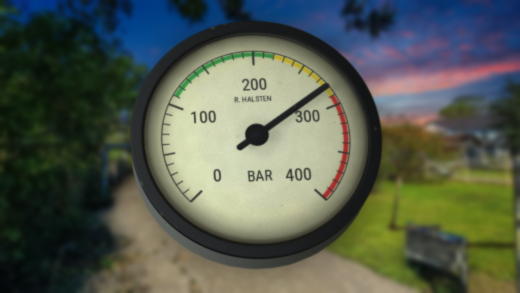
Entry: 280,bar
